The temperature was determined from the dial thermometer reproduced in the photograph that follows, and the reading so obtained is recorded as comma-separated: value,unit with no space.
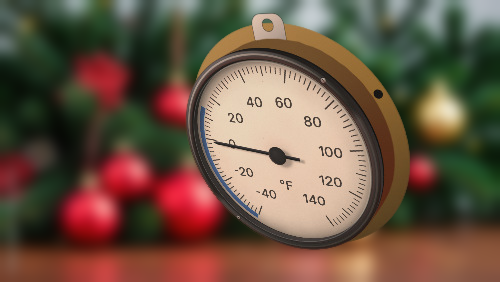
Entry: 0,°F
